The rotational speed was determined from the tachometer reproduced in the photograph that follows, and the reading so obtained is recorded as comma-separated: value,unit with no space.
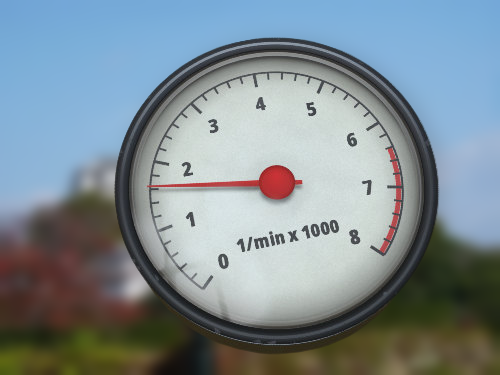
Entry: 1600,rpm
